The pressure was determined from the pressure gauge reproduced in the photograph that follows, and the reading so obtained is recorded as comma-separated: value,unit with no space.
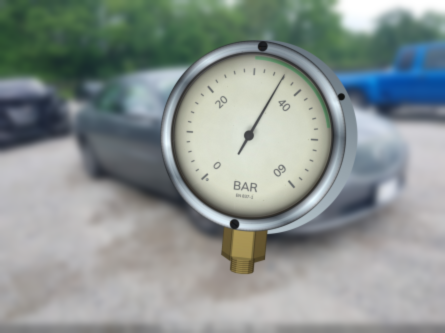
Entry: 36,bar
